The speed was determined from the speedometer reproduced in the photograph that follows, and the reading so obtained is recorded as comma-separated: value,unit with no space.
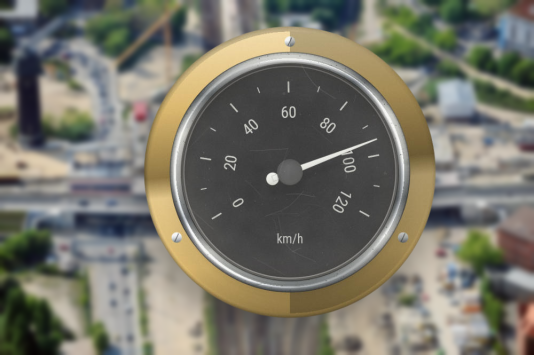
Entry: 95,km/h
